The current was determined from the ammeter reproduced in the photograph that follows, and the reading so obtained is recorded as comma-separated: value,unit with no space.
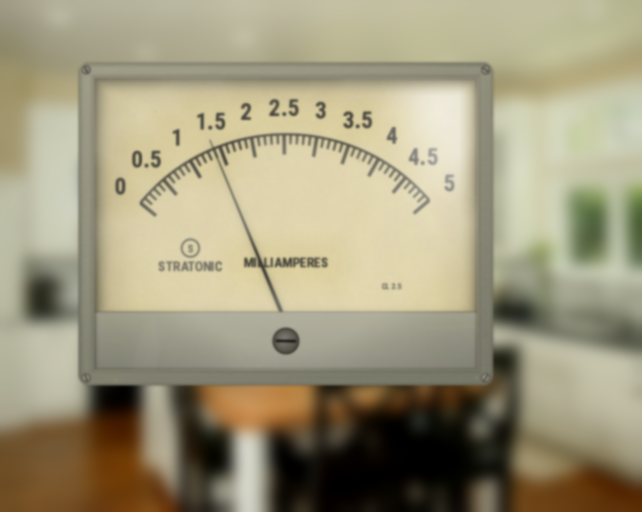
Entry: 1.4,mA
